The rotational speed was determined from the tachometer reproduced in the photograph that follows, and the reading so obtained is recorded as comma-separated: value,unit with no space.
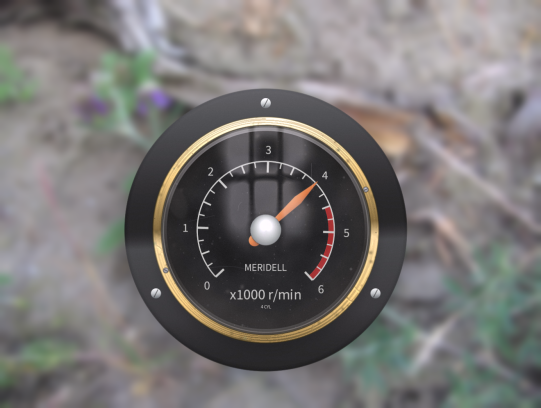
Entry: 4000,rpm
